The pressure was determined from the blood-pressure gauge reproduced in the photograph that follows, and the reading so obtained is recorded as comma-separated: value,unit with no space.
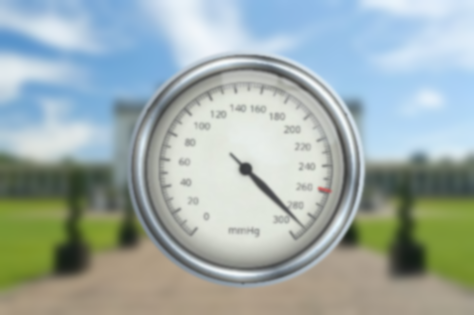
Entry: 290,mmHg
